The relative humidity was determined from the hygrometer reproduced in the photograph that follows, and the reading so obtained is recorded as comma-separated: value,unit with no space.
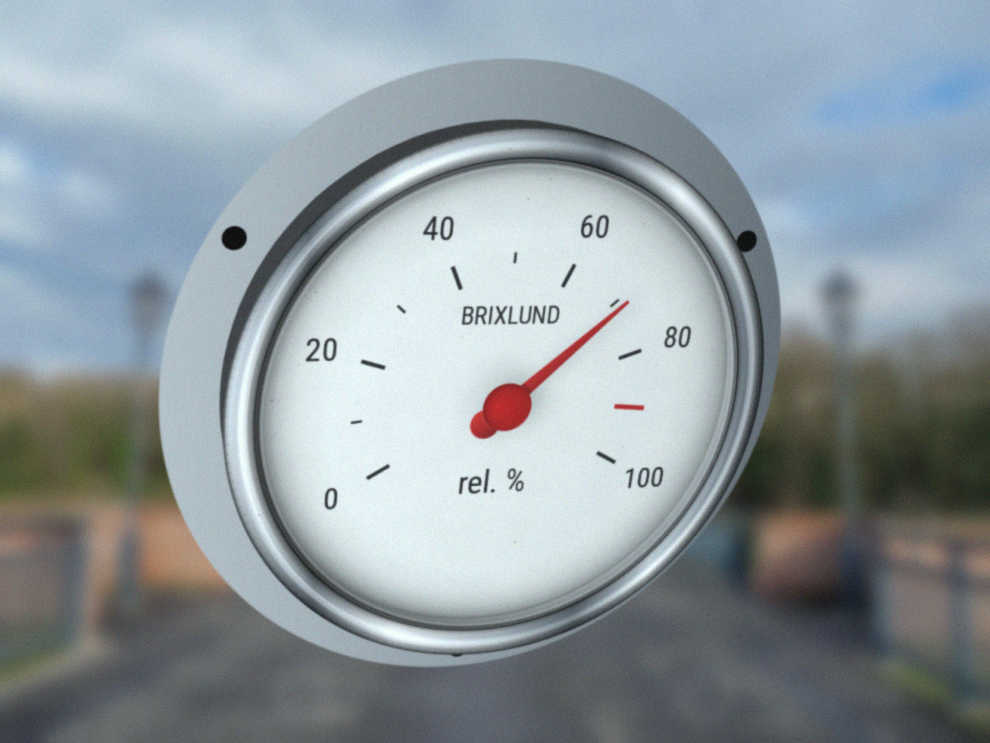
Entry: 70,%
